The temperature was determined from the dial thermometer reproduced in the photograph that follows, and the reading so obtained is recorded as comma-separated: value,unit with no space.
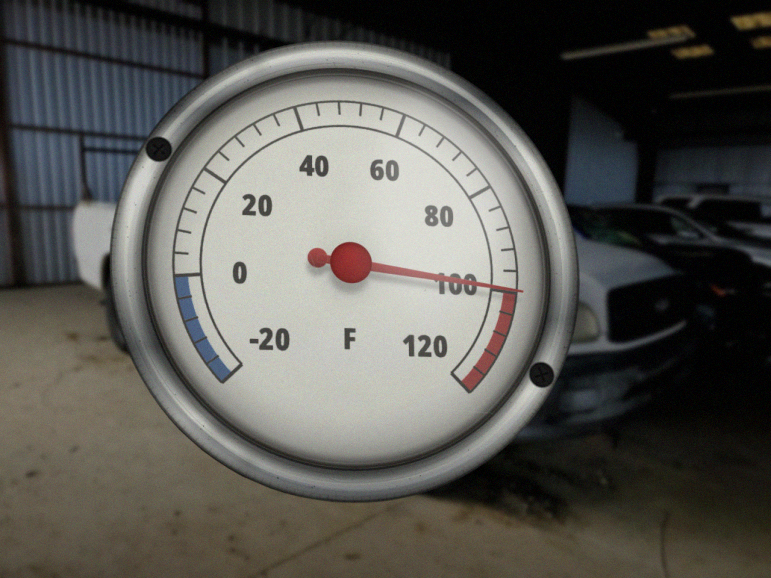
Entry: 100,°F
